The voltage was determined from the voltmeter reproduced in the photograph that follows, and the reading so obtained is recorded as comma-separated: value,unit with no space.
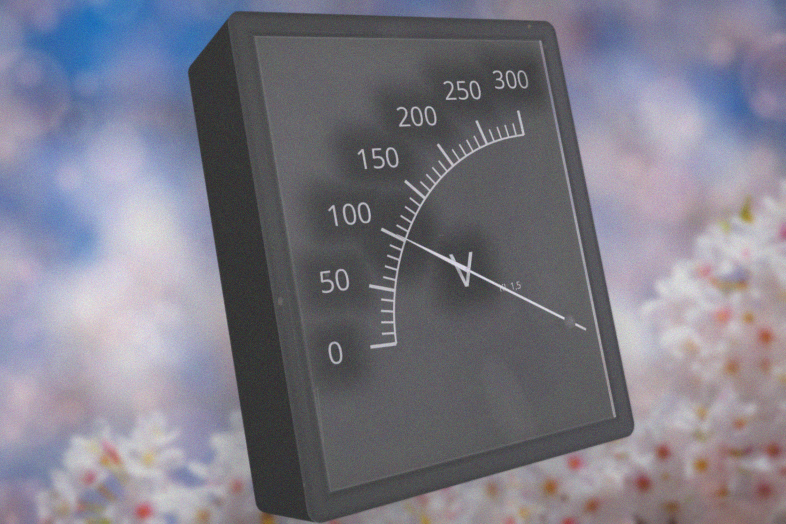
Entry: 100,V
